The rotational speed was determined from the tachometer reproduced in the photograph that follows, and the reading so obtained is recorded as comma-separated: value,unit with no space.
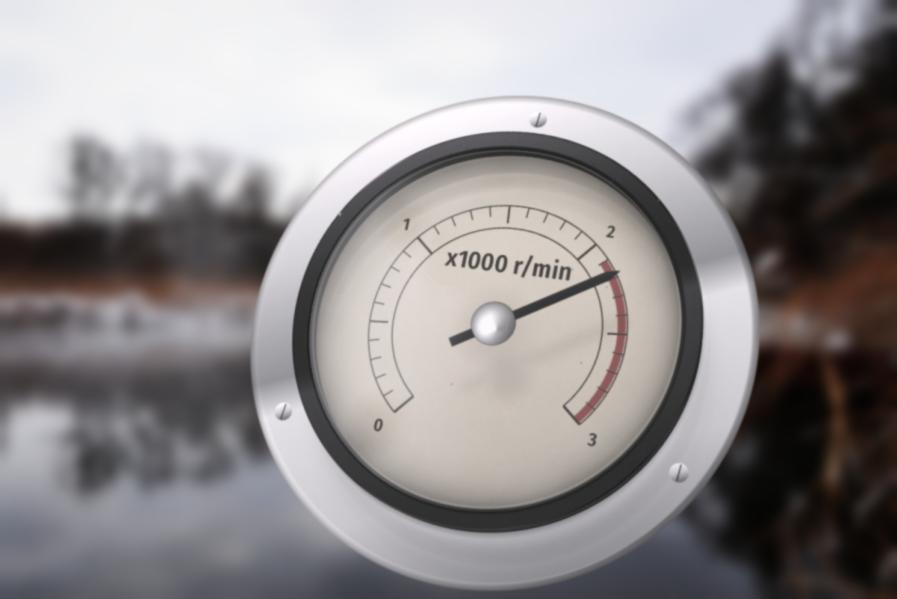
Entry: 2200,rpm
